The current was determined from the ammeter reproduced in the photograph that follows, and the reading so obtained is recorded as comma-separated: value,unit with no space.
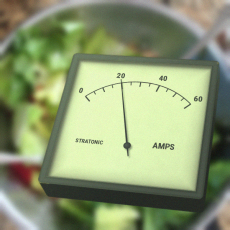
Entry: 20,A
